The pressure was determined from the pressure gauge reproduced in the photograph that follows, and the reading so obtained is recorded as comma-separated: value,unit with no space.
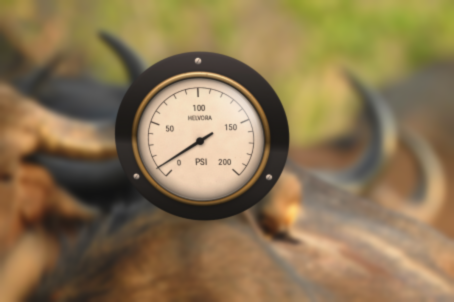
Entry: 10,psi
